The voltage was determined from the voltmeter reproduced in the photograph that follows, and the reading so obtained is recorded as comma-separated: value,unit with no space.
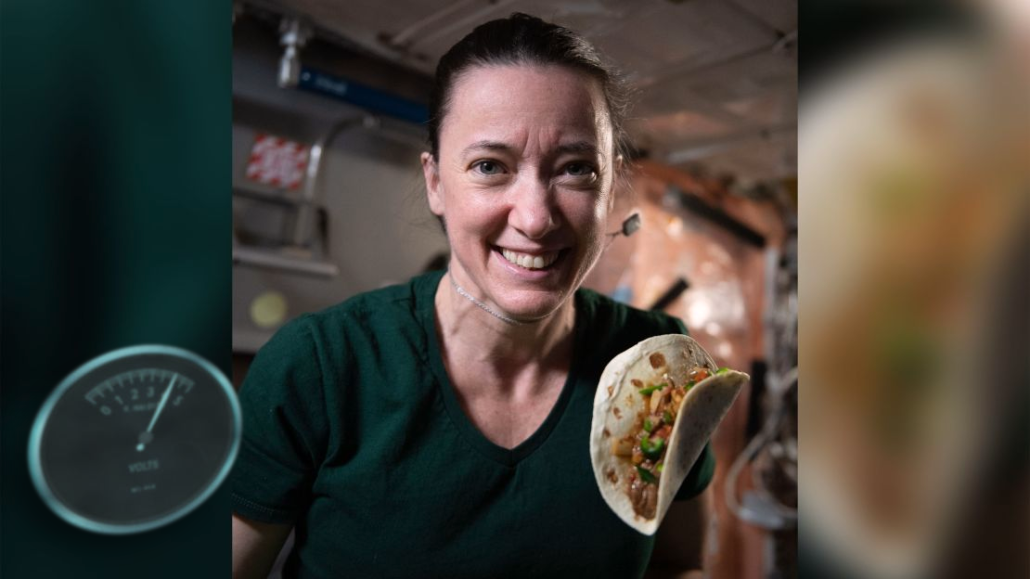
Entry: 4,V
